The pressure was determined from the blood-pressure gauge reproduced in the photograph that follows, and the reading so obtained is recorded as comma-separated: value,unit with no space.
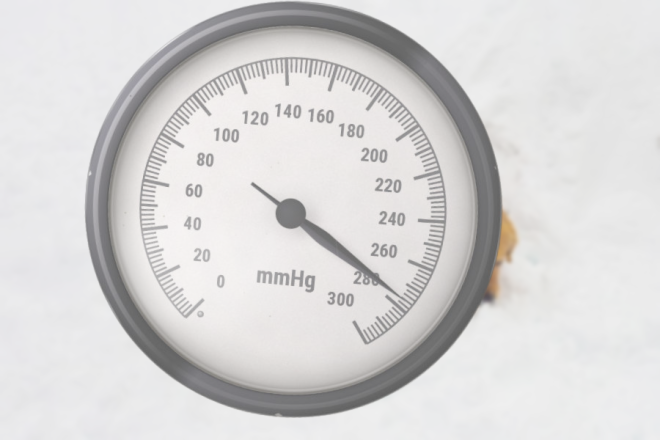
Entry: 276,mmHg
